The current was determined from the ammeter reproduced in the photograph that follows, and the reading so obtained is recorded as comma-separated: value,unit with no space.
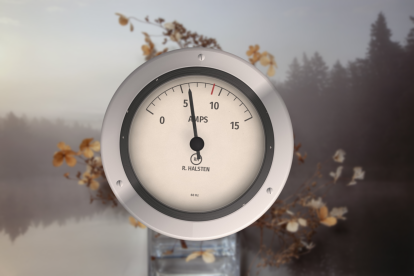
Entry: 6,A
